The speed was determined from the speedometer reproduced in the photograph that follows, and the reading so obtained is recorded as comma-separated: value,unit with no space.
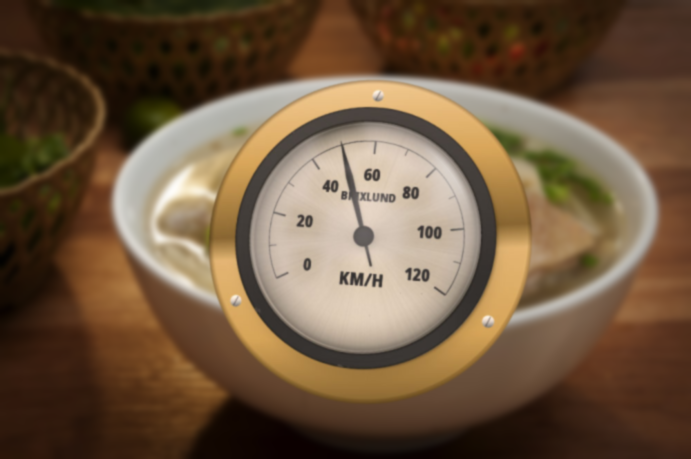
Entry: 50,km/h
